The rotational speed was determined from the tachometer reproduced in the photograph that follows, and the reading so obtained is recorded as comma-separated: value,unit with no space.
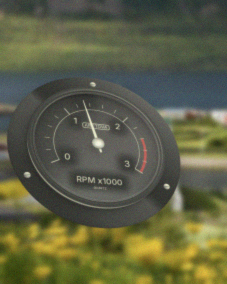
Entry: 1300,rpm
